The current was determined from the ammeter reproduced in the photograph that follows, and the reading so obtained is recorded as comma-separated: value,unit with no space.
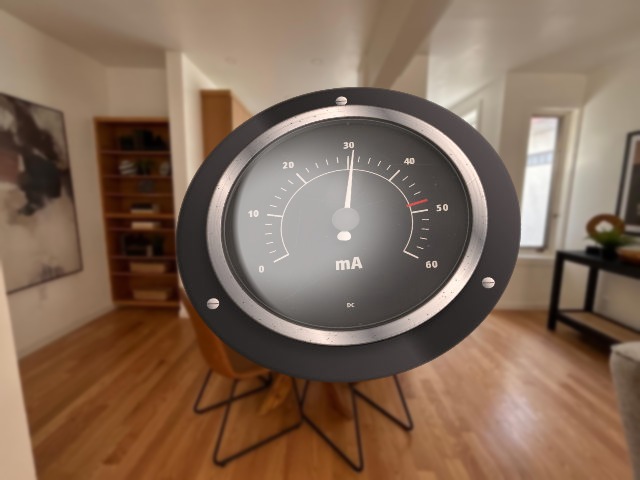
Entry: 31,mA
